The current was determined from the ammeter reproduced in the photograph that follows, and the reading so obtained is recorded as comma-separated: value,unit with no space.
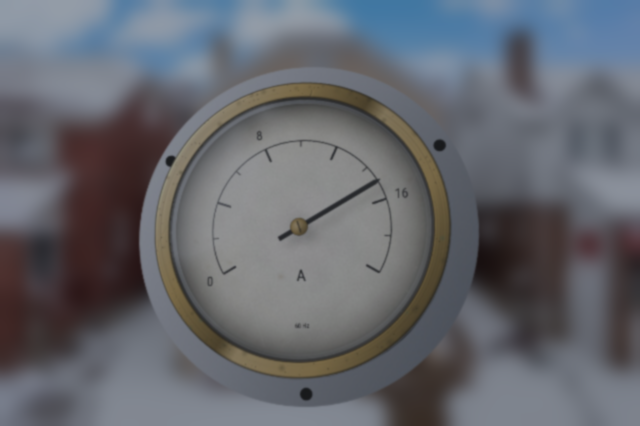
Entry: 15,A
